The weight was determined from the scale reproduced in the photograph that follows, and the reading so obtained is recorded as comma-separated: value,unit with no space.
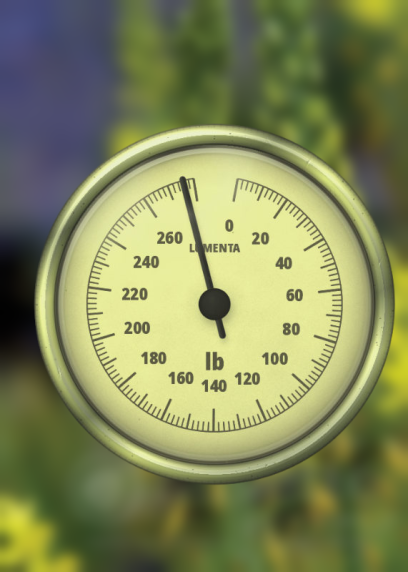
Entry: 276,lb
